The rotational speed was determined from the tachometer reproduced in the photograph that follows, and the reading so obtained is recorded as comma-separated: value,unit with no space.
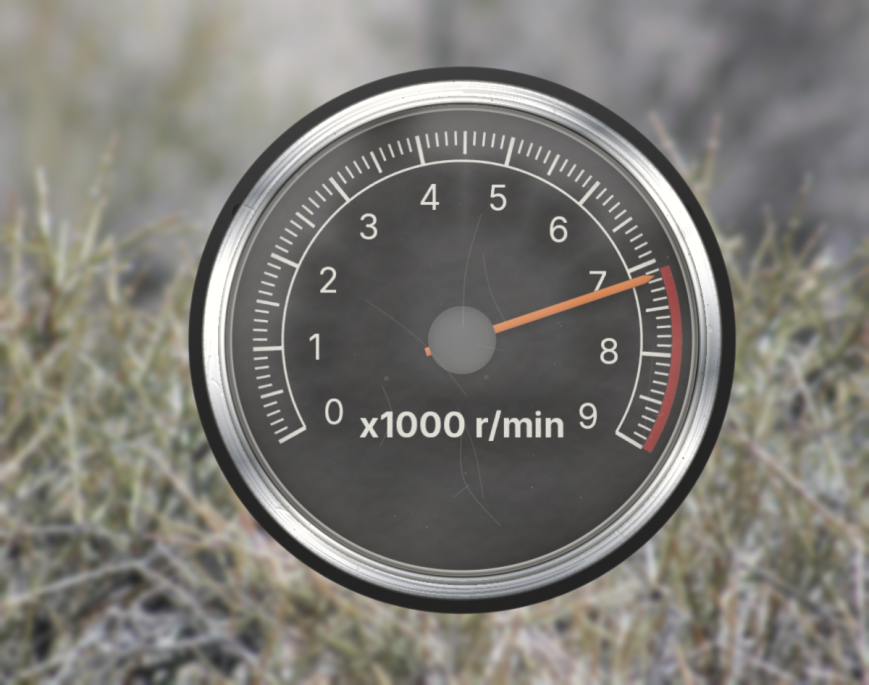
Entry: 7150,rpm
